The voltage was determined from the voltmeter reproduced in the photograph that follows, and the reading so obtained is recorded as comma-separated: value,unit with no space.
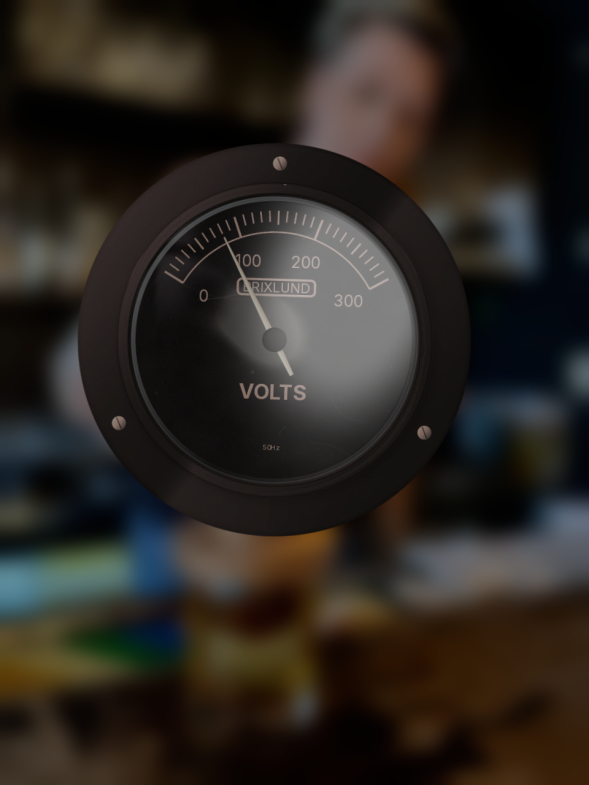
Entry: 80,V
